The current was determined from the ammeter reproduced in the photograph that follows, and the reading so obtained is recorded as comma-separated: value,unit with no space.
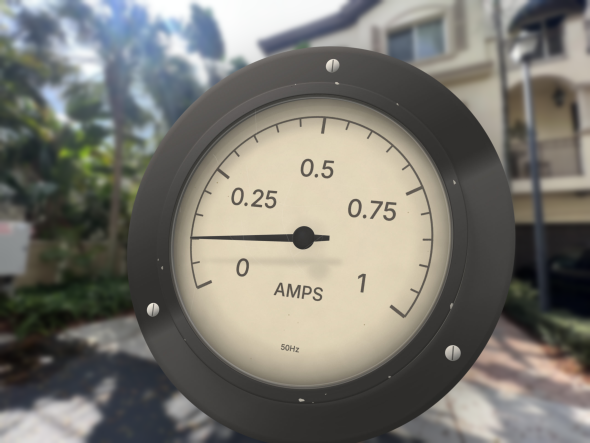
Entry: 0.1,A
